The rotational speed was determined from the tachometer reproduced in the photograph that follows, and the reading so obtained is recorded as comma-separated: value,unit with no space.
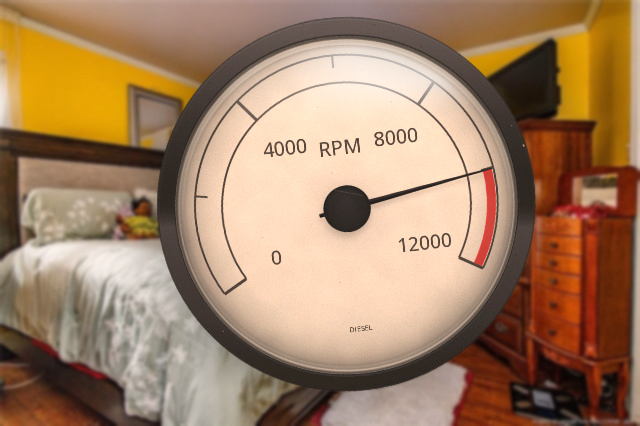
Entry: 10000,rpm
